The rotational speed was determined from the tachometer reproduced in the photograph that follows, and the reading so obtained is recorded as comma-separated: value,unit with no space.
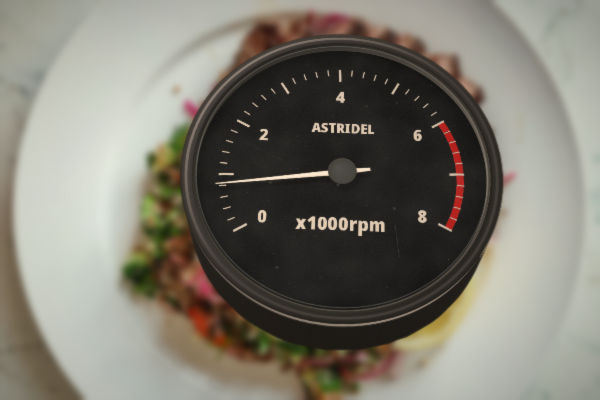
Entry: 800,rpm
